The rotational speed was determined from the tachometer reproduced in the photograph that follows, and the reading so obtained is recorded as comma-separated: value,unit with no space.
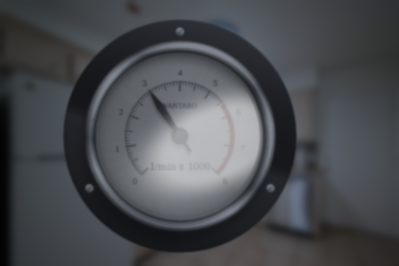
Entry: 3000,rpm
